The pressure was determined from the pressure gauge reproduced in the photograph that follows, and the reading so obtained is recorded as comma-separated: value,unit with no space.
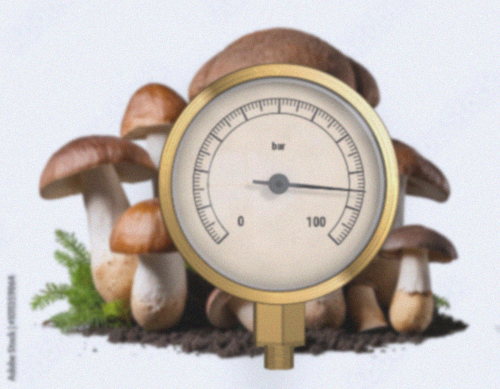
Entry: 85,bar
